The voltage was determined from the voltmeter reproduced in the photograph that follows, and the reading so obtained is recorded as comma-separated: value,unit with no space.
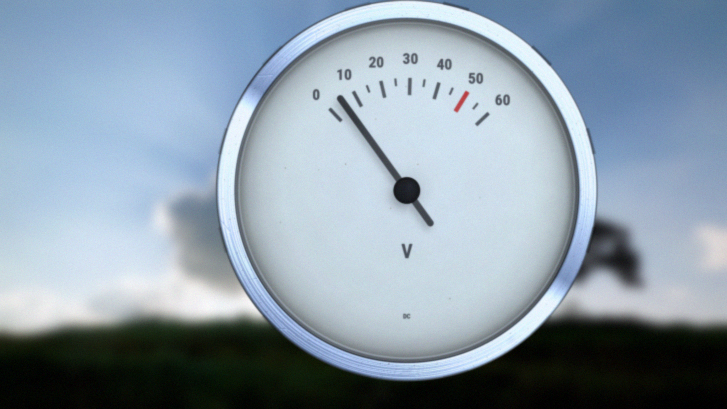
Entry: 5,V
